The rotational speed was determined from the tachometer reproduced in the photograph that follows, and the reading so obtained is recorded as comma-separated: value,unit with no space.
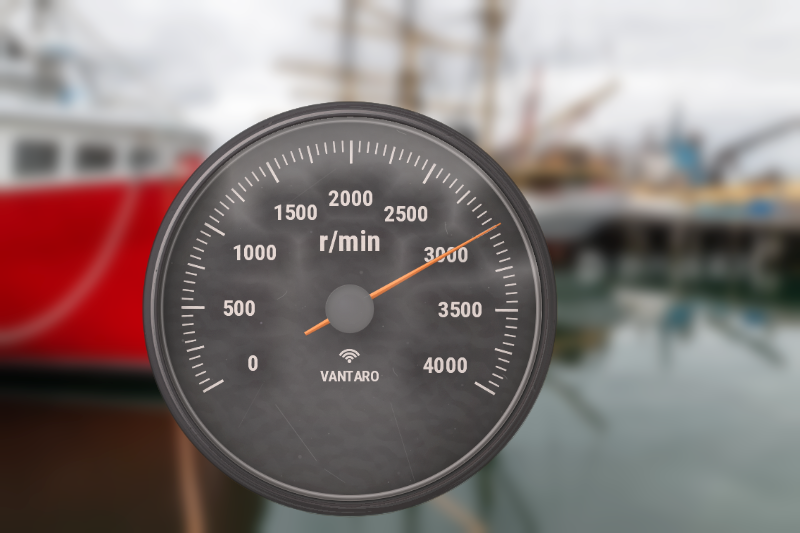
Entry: 3000,rpm
